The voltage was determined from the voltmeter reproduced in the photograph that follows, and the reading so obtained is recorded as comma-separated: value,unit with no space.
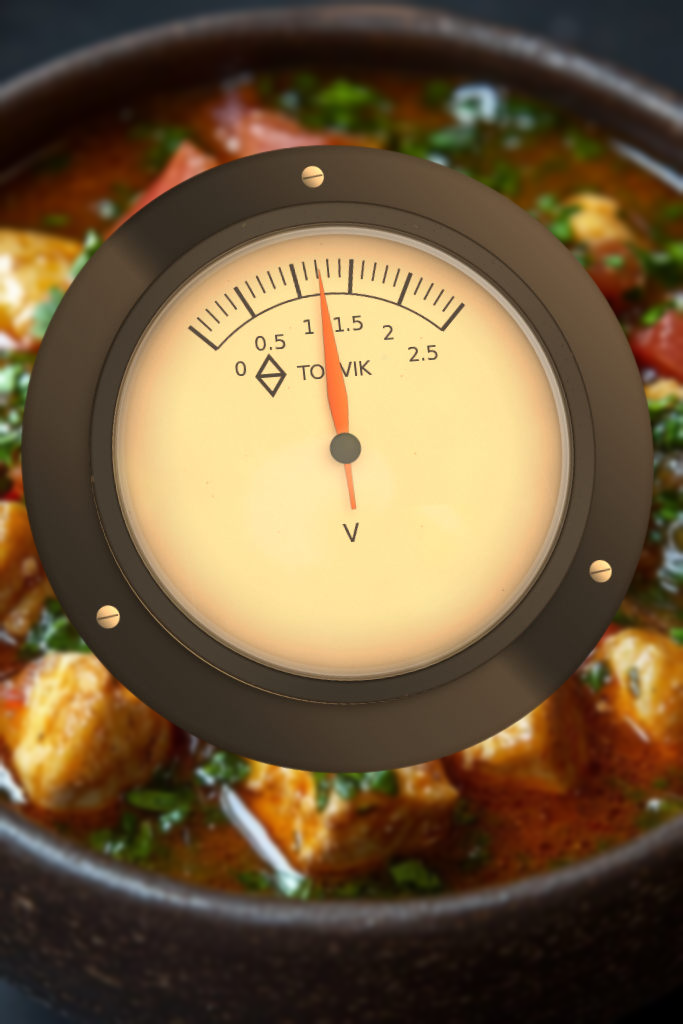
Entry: 1.2,V
